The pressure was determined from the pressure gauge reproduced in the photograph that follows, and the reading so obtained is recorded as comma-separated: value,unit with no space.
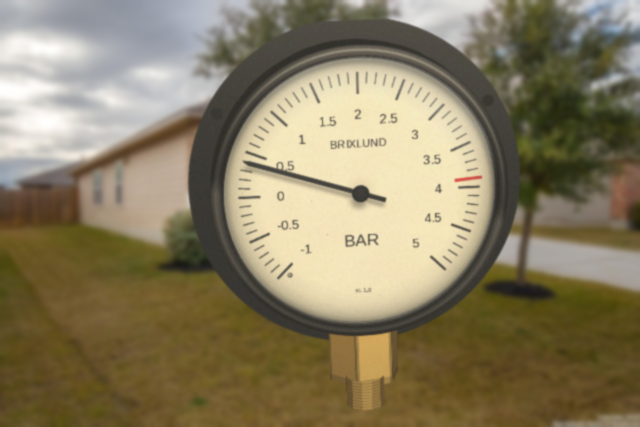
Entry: 0.4,bar
